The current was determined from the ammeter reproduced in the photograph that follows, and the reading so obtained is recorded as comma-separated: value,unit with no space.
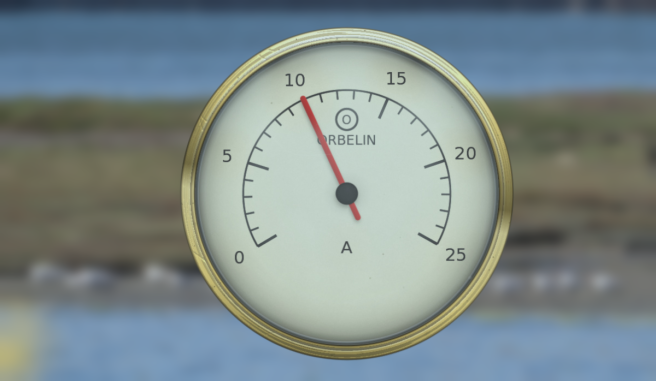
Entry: 10,A
